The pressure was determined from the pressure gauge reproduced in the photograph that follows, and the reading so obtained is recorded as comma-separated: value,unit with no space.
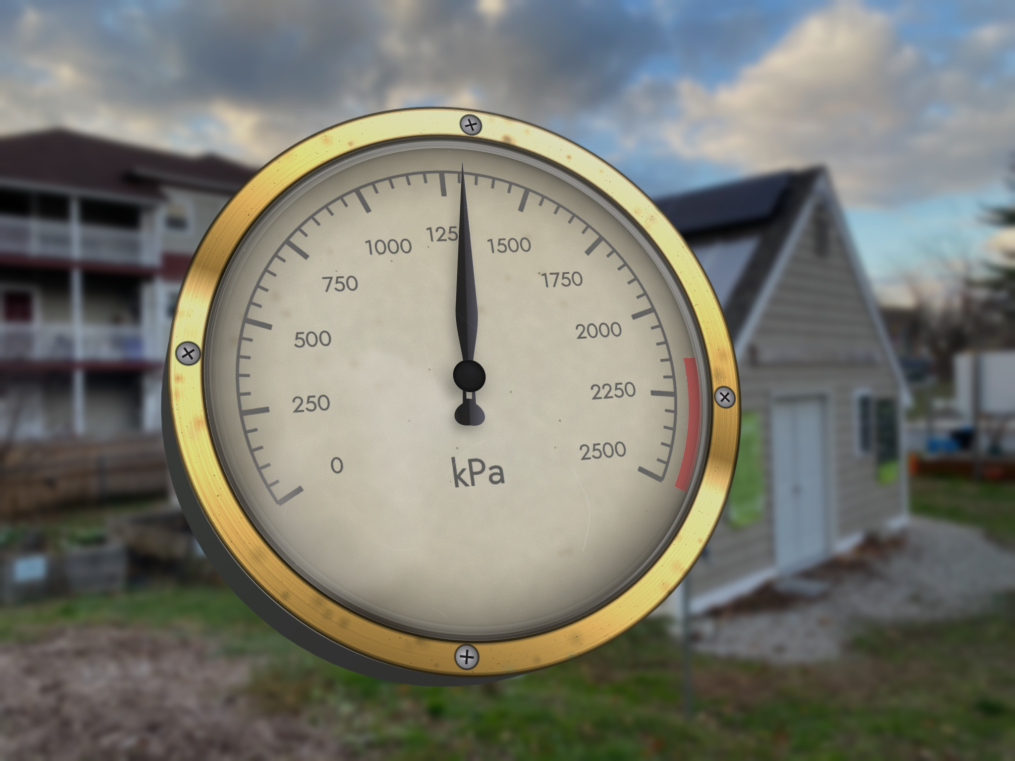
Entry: 1300,kPa
